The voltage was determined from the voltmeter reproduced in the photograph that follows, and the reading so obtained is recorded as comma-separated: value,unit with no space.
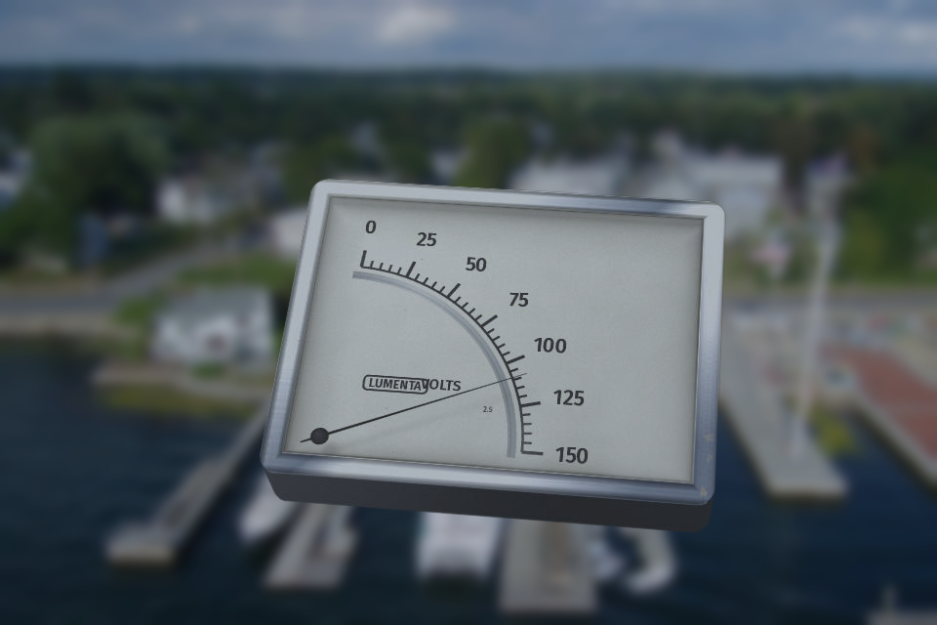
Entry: 110,V
